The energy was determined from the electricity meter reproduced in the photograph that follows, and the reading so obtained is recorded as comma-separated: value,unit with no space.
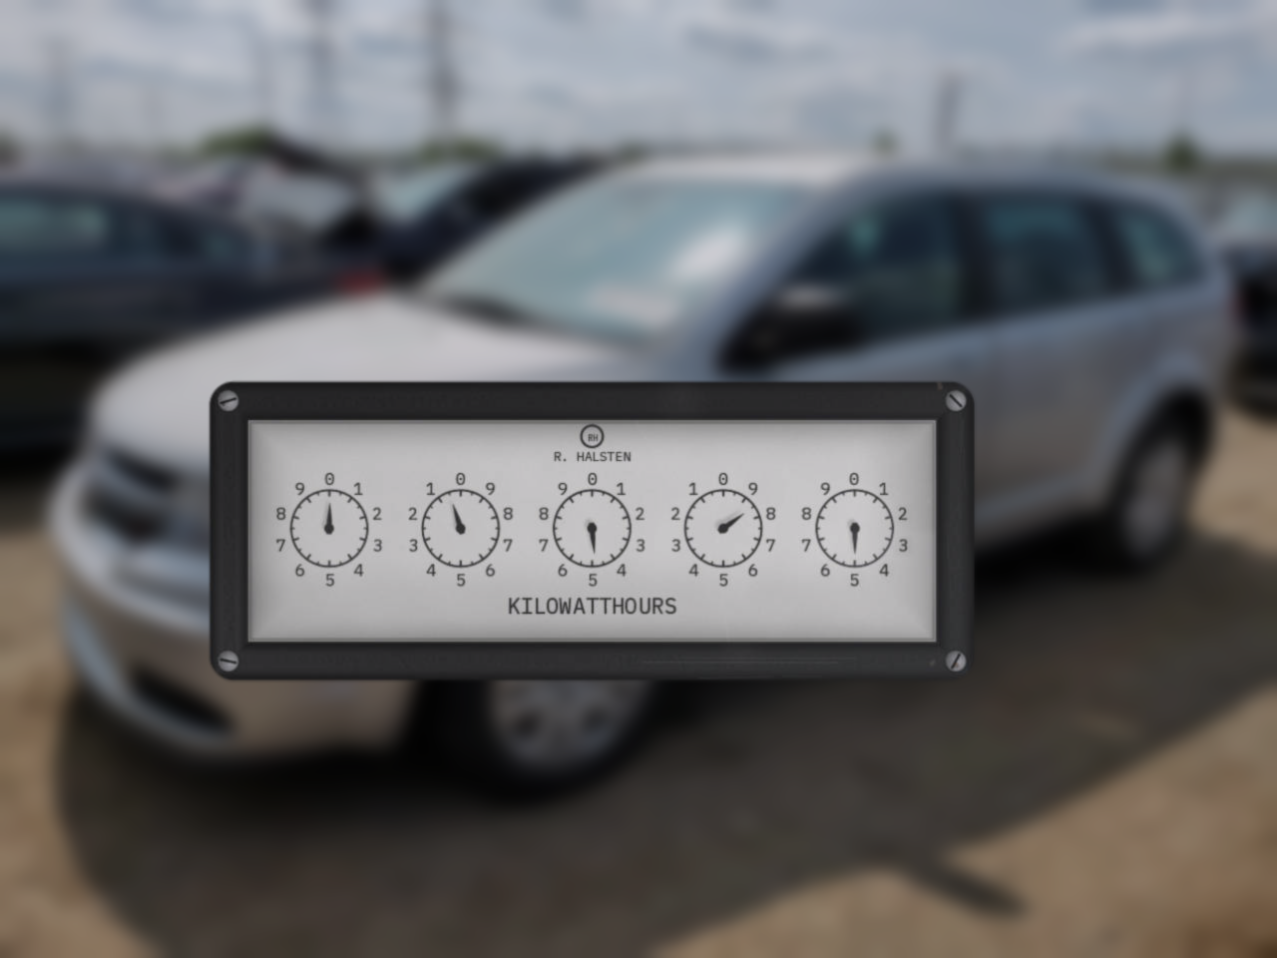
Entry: 485,kWh
